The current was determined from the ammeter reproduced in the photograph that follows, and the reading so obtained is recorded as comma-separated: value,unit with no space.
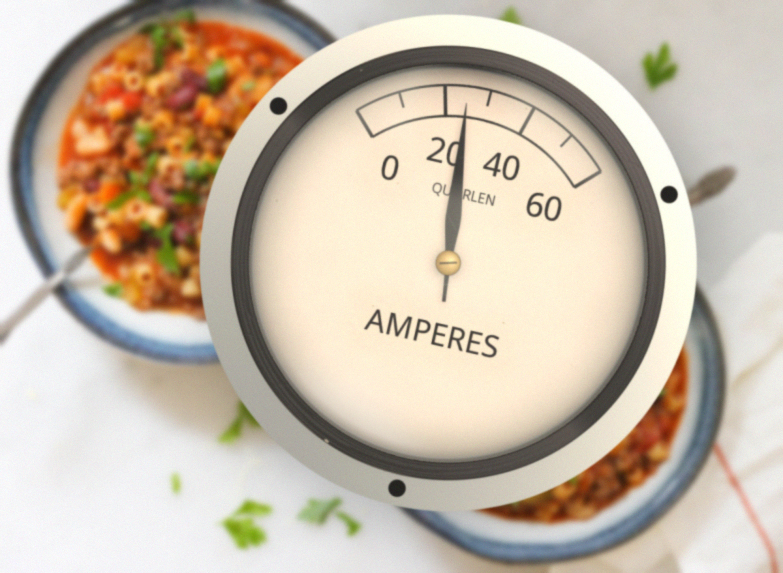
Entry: 25,A
